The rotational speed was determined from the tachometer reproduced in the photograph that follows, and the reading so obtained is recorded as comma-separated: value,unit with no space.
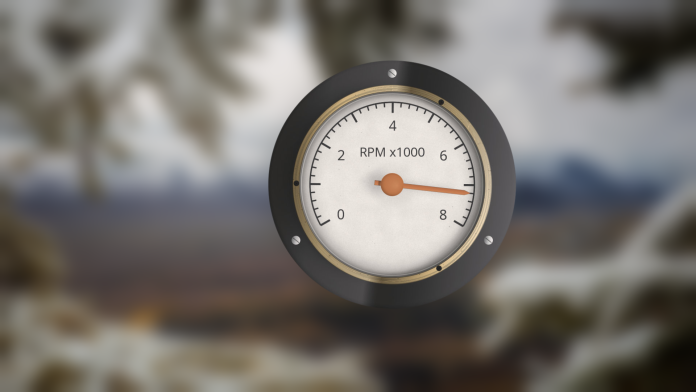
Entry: 7200,rpm
